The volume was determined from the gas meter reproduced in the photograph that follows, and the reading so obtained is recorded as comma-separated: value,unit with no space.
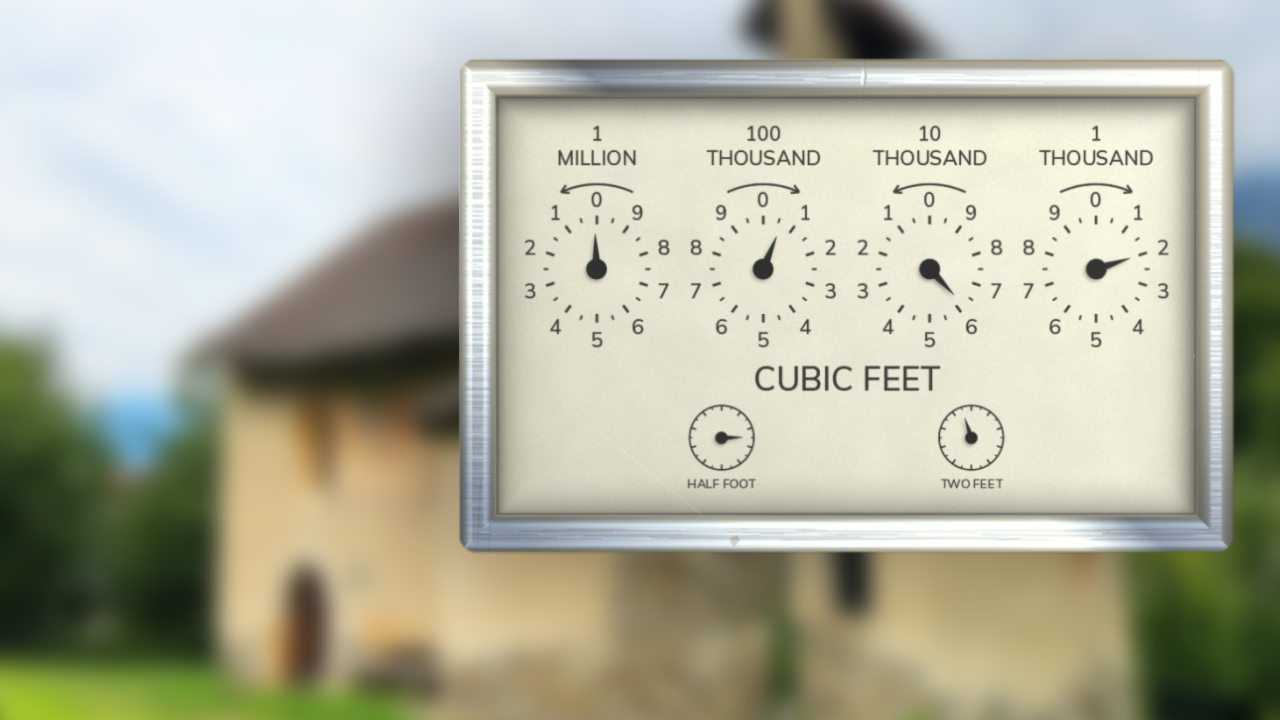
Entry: 6200,ft³
